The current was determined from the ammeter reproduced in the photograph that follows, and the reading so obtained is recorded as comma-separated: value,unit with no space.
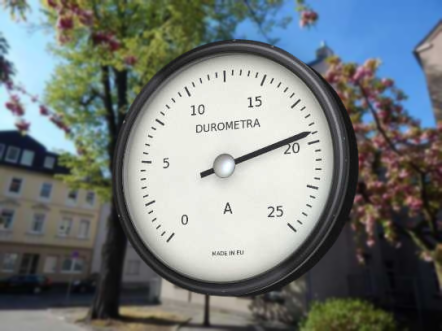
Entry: 19.5,A
